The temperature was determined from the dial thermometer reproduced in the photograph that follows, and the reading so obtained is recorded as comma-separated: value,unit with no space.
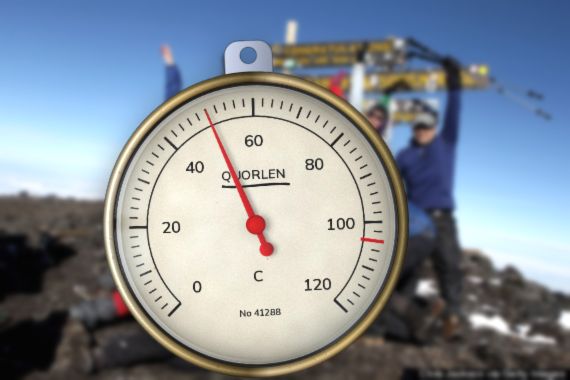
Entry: 50,°C
